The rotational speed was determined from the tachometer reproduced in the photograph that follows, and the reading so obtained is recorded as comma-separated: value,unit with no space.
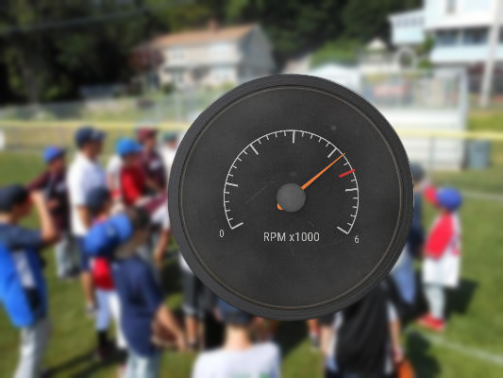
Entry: 4200,rpm
